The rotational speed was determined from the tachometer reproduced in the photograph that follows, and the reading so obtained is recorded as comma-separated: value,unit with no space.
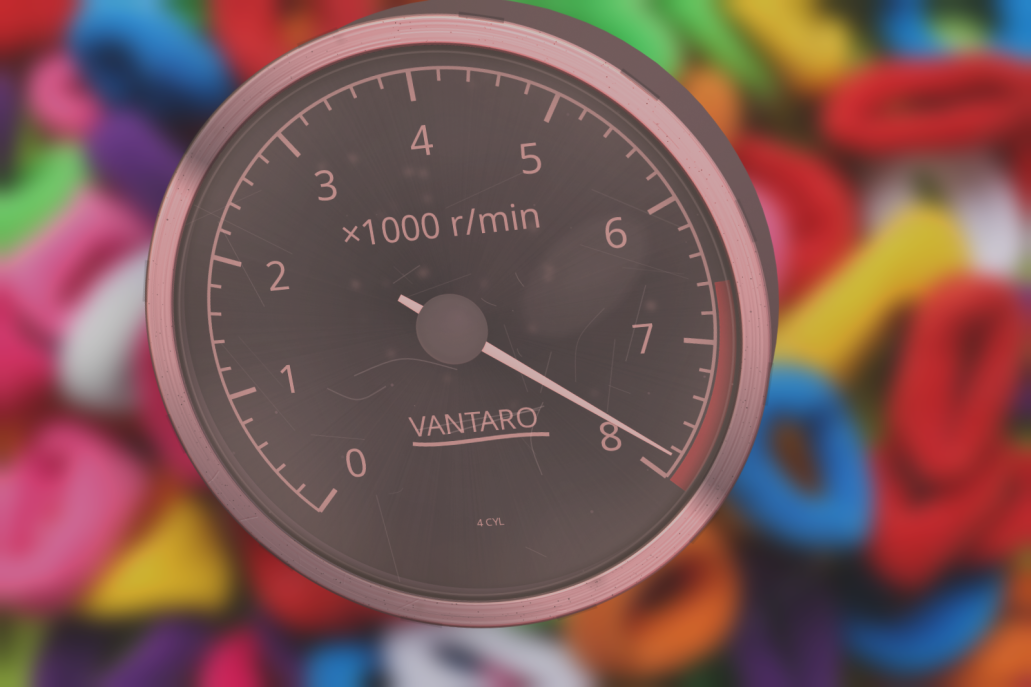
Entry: 7800,rpm
